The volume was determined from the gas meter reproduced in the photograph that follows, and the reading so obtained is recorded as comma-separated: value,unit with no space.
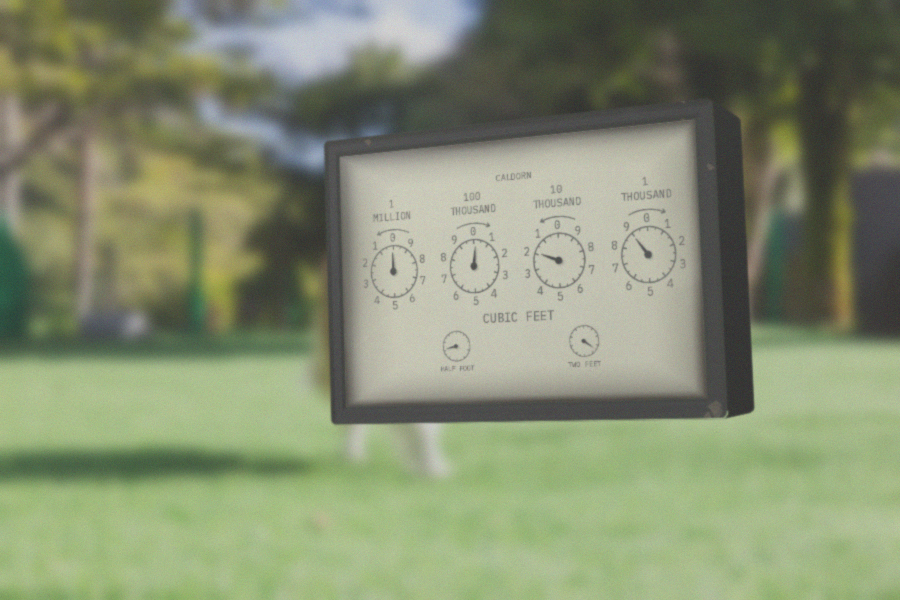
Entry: 1900,ft³
